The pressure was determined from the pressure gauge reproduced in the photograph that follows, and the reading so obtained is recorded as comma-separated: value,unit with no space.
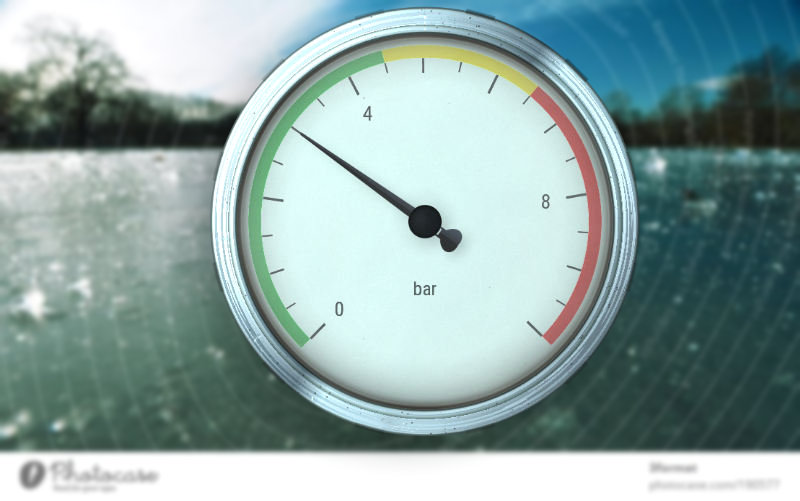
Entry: 3,bar
